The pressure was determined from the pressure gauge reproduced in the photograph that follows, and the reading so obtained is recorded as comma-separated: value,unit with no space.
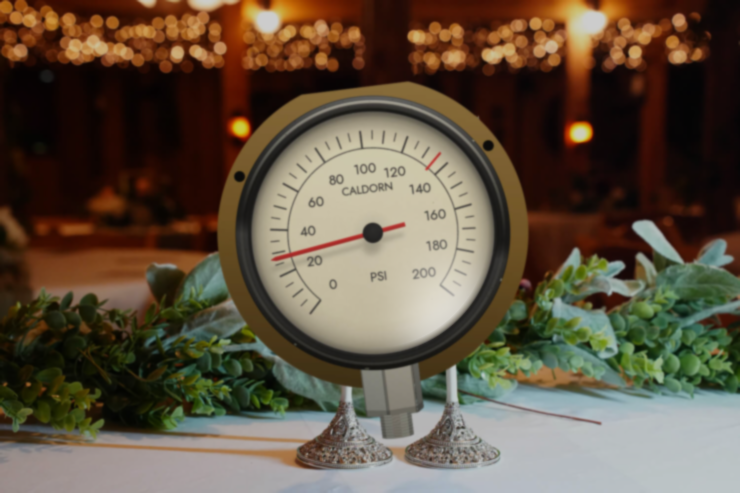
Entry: 27.5,psi
